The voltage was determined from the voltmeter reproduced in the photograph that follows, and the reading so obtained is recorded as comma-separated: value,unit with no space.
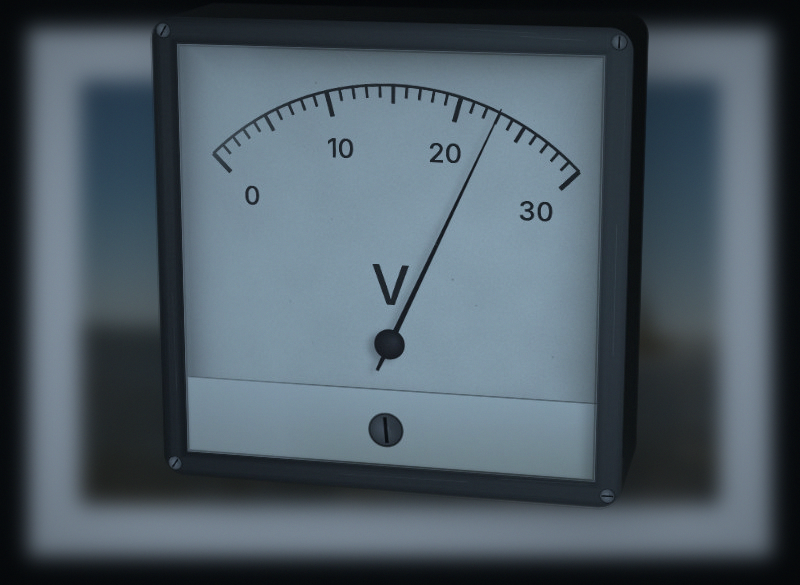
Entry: 23,V
